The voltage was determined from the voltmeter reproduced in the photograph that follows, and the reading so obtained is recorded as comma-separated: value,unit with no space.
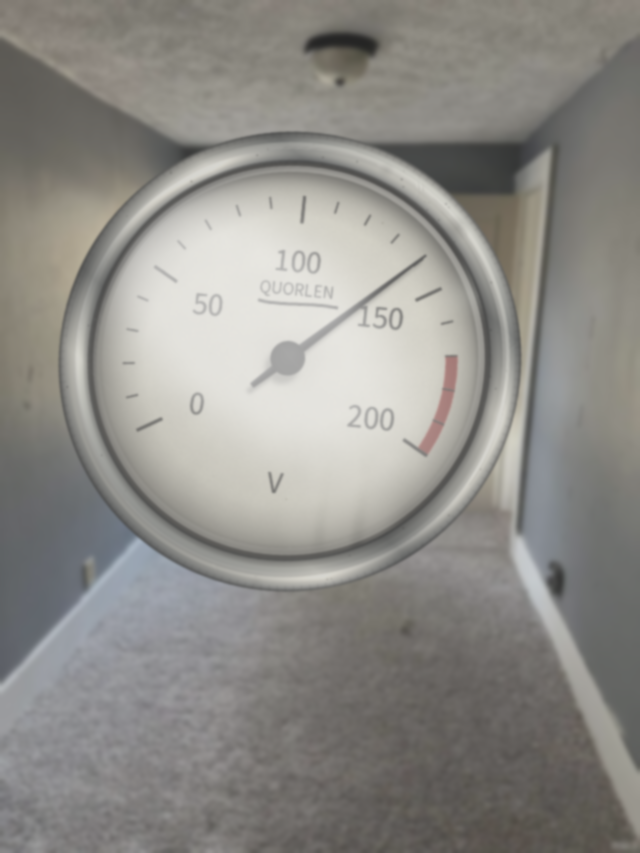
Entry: 140,V
